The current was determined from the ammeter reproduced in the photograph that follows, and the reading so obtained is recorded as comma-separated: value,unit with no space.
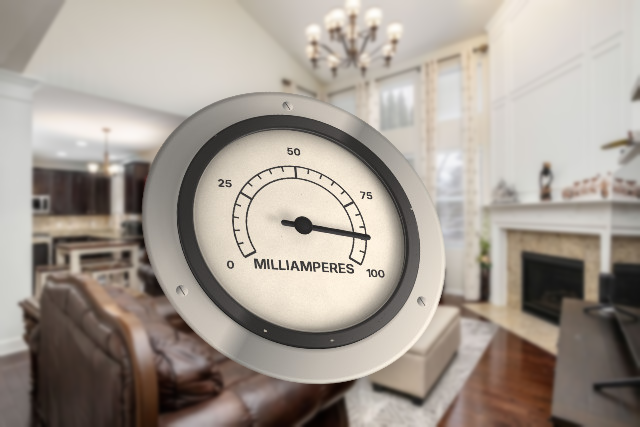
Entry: 90,mA
